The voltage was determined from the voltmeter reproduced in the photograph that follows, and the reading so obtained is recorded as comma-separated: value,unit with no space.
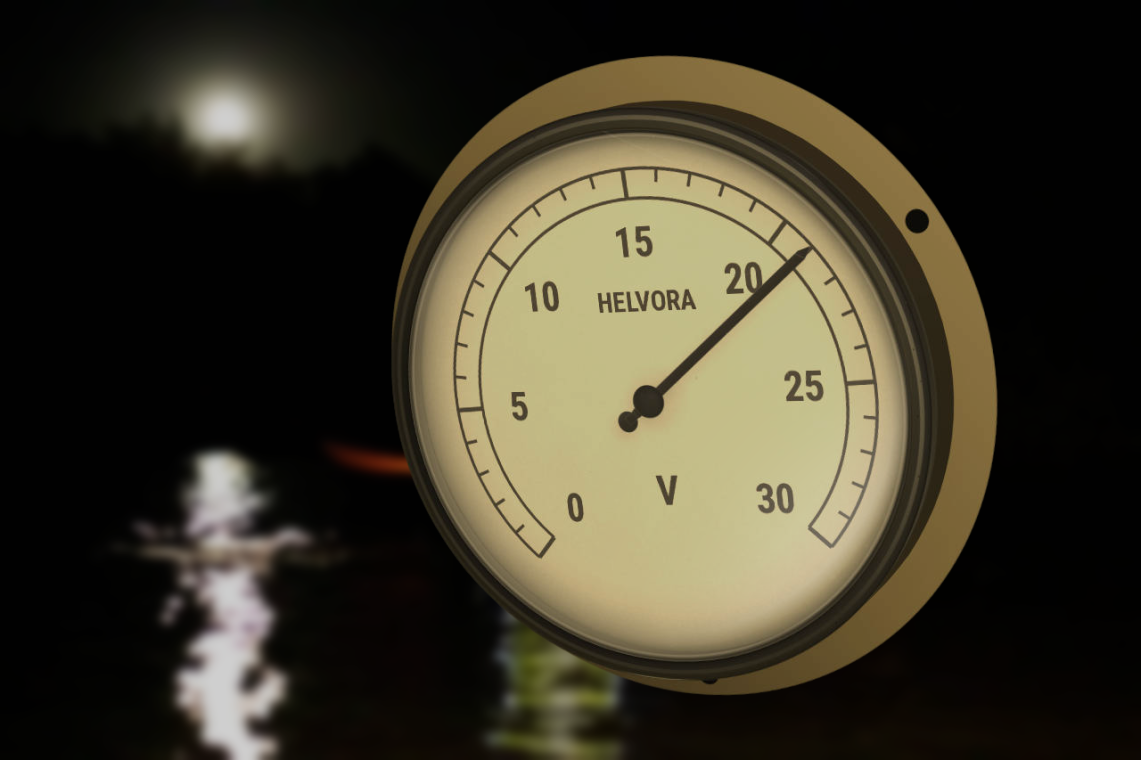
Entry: 21,V
